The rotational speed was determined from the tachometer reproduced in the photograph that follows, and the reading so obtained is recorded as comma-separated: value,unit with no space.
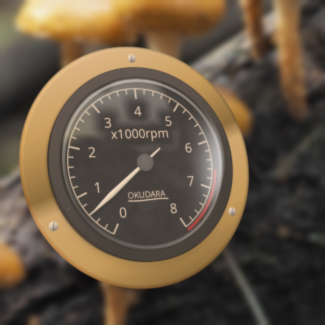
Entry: 600,rpm
